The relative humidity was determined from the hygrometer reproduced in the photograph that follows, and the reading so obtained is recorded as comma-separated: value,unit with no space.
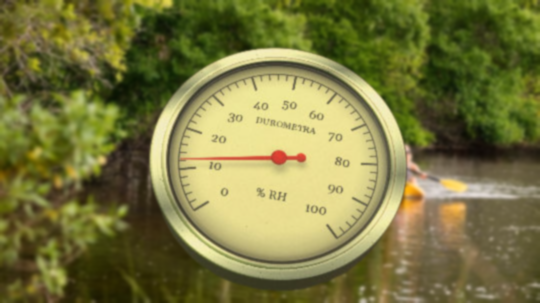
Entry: 12,%
